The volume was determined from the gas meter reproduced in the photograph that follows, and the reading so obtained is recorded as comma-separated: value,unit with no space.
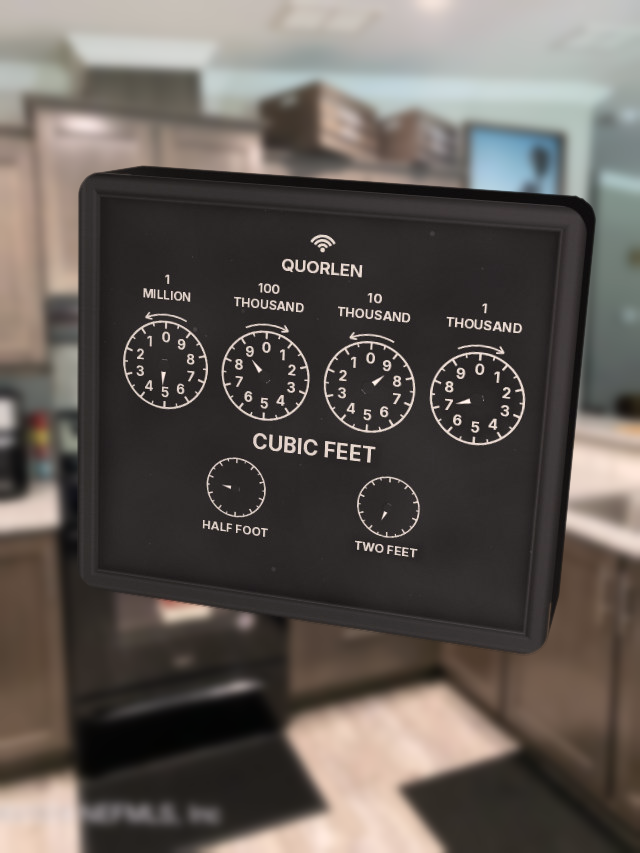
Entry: 488700,ft³
